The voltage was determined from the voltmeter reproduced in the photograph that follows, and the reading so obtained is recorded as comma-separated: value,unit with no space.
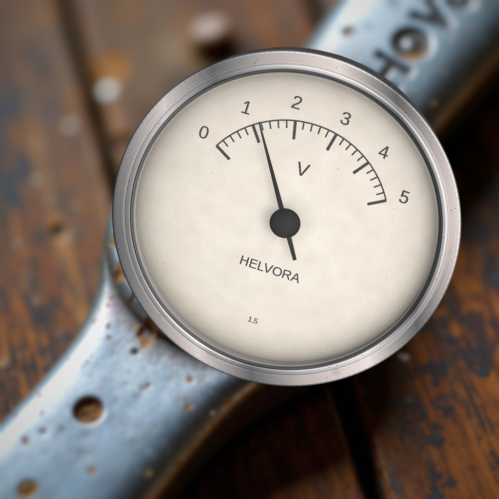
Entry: 1.2,V
